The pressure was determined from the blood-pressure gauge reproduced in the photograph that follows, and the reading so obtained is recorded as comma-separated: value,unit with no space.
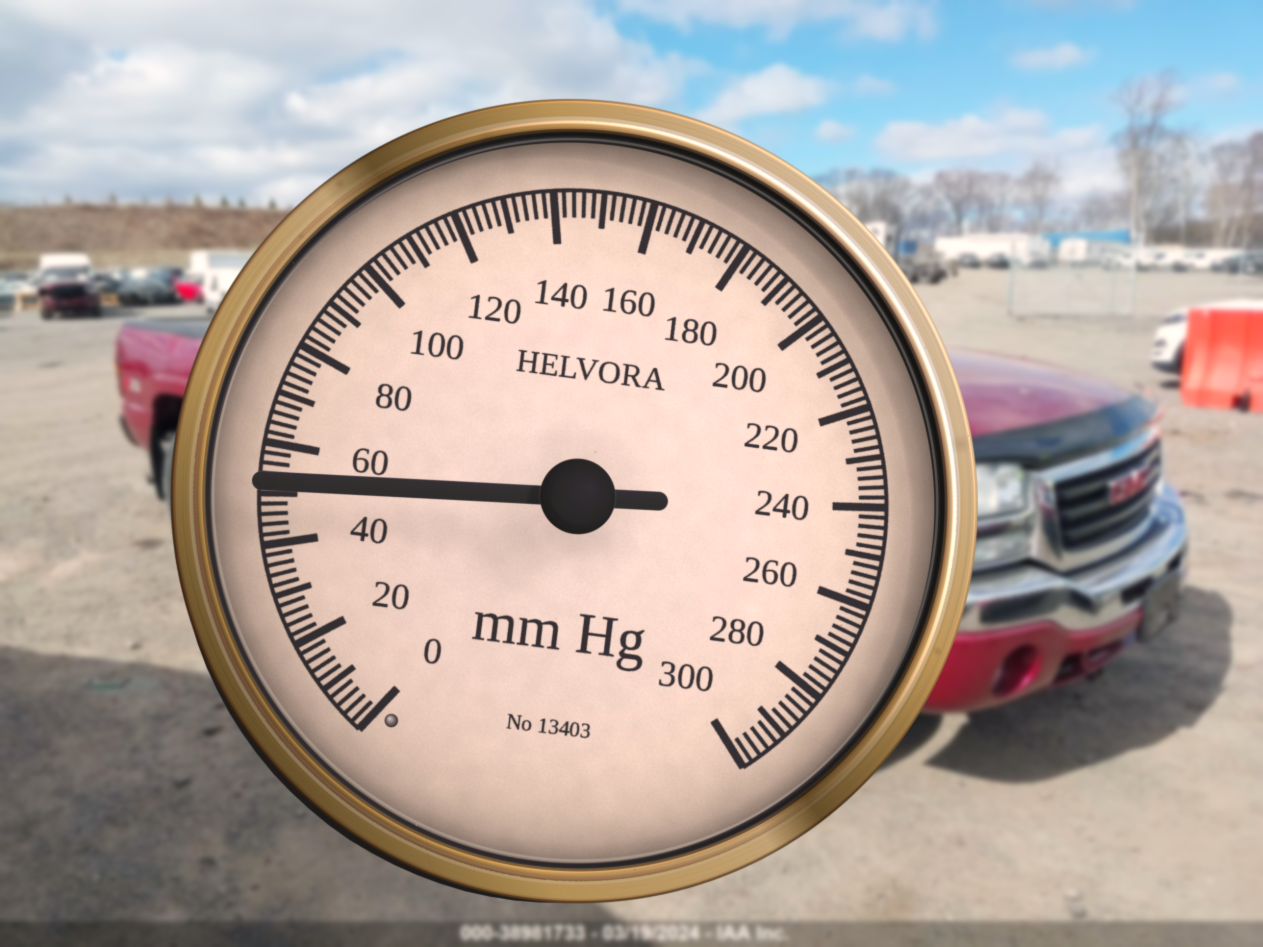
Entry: 52,mmHg
